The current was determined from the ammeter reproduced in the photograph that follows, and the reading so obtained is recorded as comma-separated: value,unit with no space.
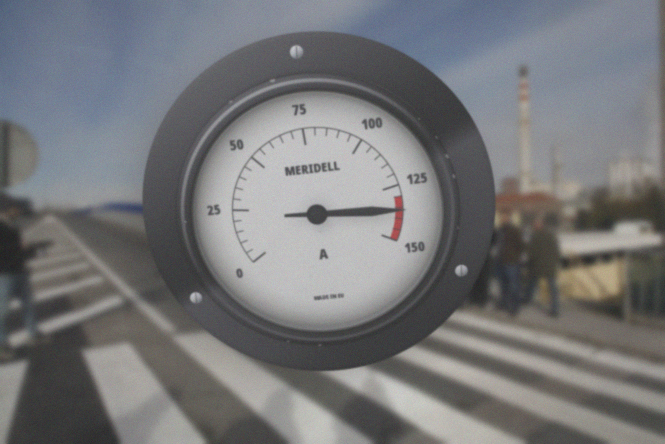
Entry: 135,A
